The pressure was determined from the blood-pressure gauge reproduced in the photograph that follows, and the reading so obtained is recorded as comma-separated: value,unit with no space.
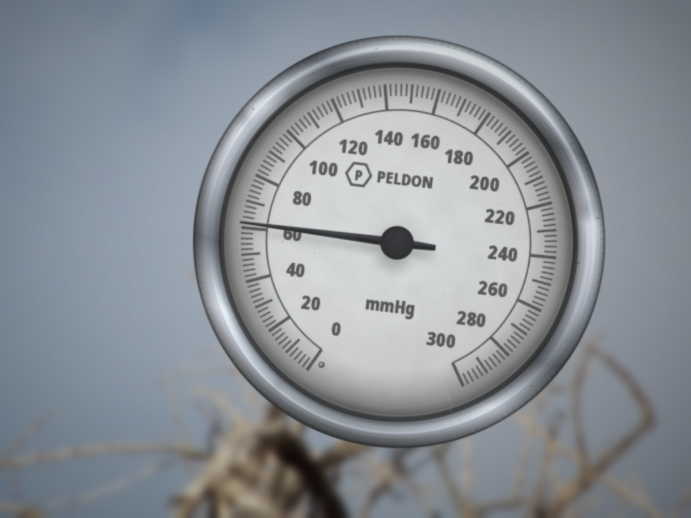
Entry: 62,mmHg
